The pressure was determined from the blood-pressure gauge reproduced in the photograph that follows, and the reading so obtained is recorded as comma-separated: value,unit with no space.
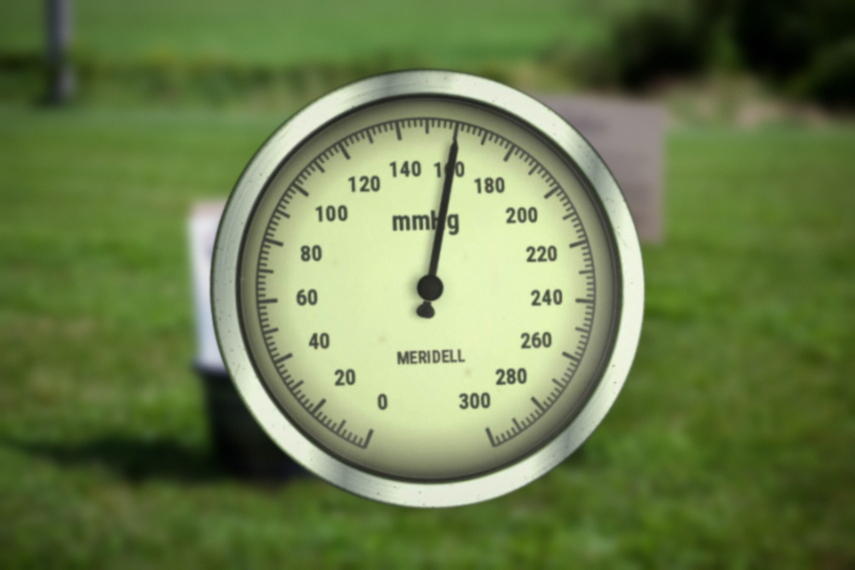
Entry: 160,mmHg
